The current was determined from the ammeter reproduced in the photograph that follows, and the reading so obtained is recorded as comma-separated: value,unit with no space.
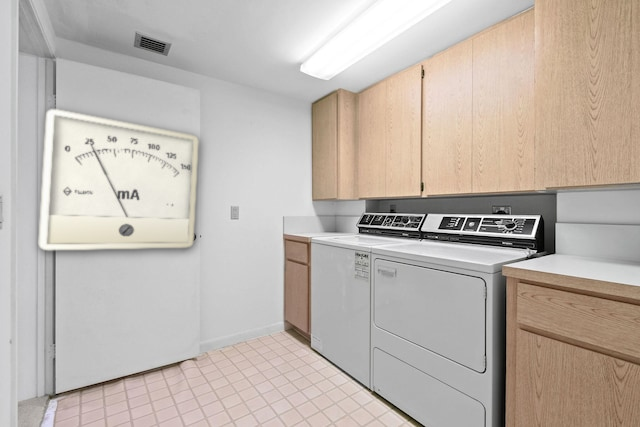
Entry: 25,mA
